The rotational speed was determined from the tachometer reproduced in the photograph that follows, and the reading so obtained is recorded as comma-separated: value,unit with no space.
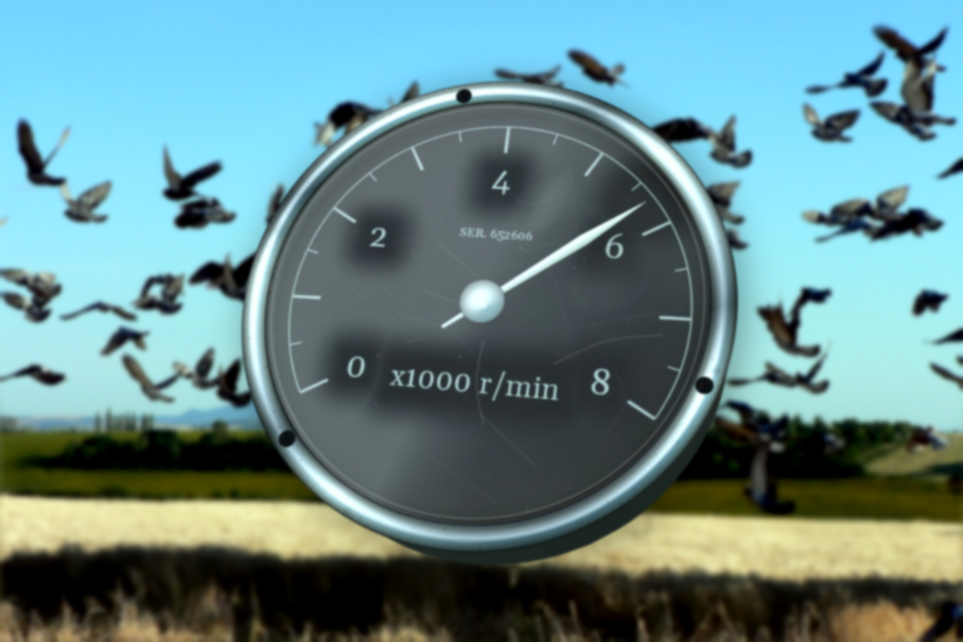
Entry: 5750,rpm
